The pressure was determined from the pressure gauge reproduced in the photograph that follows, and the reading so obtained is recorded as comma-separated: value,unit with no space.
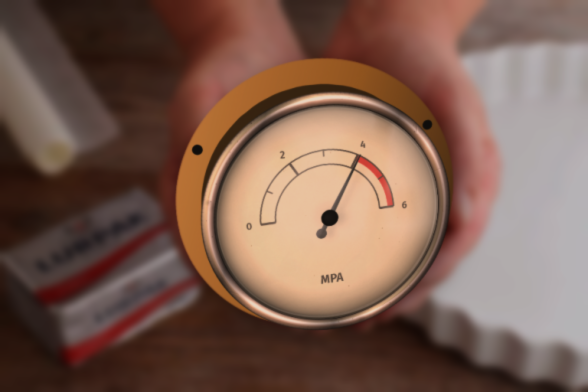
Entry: 4,MPa
